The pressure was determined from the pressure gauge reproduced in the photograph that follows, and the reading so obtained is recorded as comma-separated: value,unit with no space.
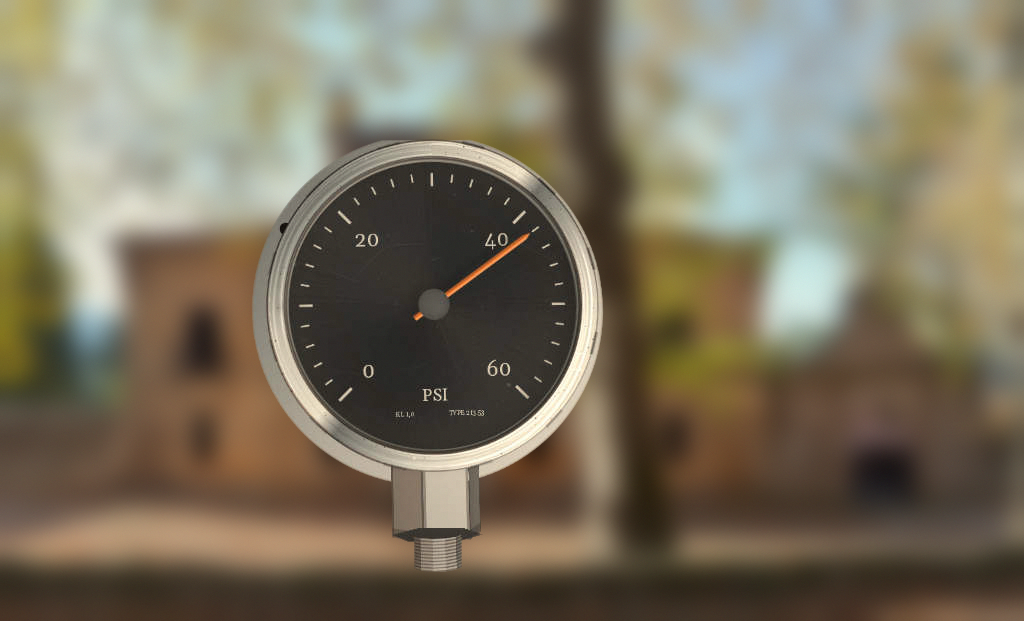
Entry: 42,psi
